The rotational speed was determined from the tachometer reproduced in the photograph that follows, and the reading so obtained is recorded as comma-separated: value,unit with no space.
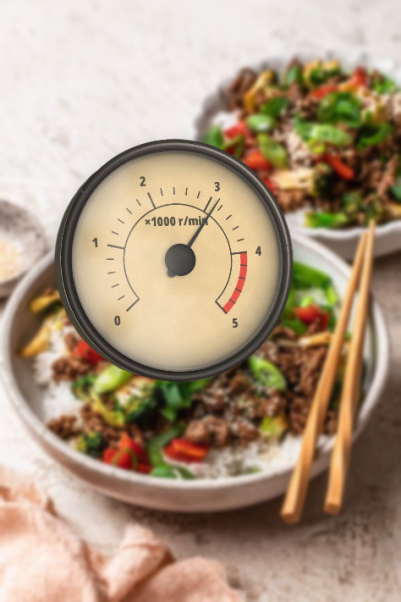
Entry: 3100,rpm
